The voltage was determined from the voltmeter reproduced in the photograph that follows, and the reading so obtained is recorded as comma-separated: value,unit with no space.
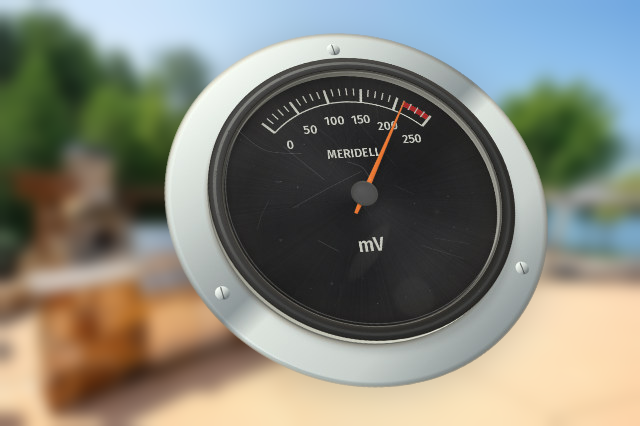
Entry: 210,mV
